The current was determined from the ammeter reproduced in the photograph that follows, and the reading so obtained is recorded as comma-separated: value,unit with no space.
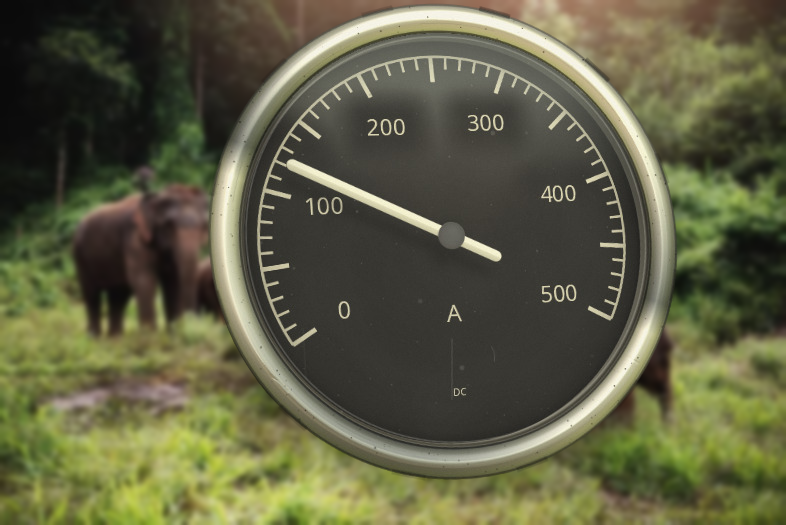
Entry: 120,A
